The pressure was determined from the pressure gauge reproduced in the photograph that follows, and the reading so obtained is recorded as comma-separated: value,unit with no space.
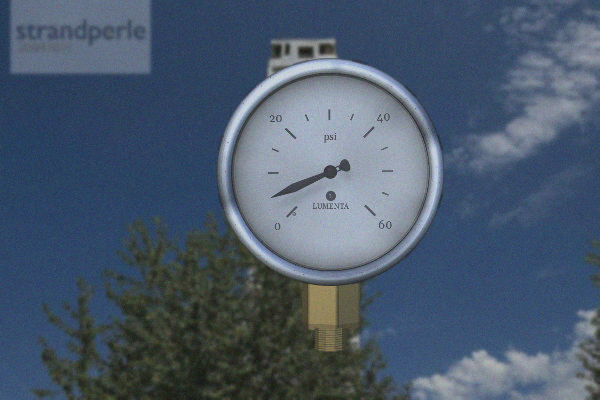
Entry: 5,psi
